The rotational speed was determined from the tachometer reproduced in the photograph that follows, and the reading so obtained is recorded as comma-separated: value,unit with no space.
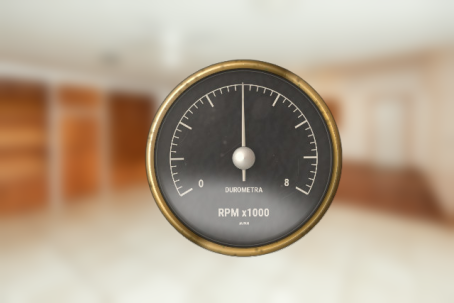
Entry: 4000,rpm
